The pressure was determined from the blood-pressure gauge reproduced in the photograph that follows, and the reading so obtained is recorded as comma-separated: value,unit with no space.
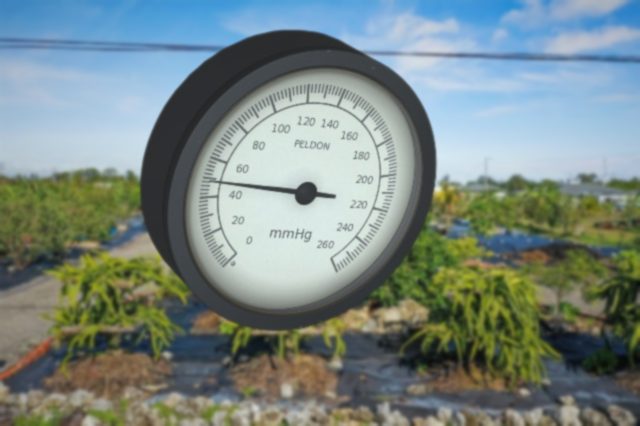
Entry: 50,mmHg
